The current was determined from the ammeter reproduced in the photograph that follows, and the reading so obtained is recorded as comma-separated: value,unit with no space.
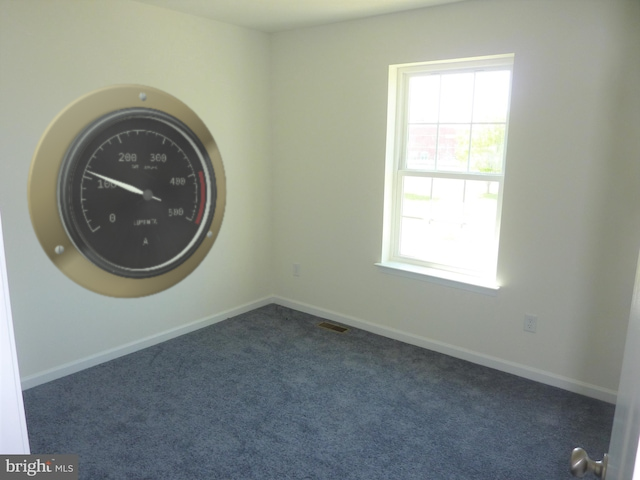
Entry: 110,A
